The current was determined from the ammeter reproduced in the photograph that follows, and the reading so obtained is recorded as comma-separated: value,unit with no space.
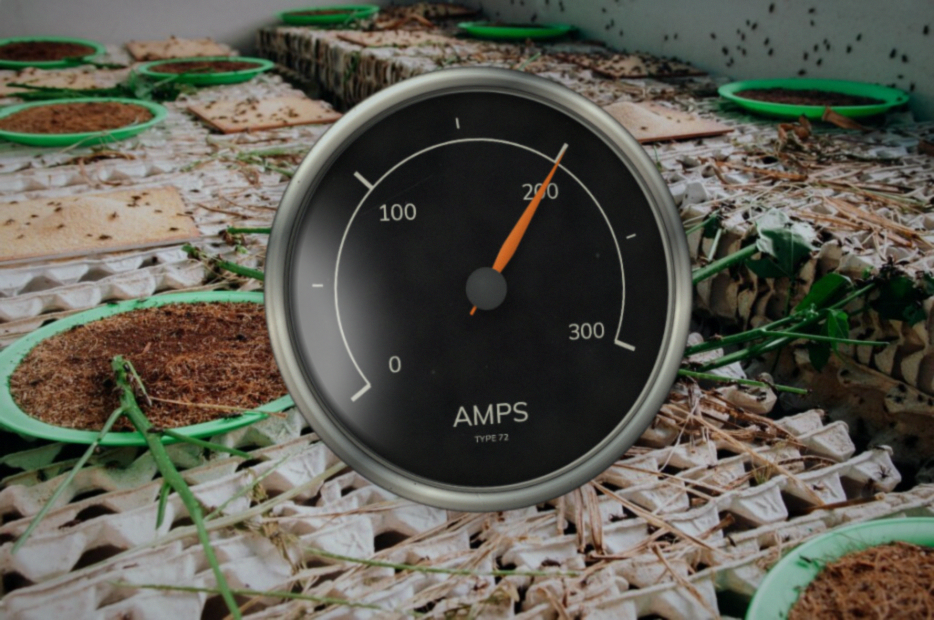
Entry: 200,A
